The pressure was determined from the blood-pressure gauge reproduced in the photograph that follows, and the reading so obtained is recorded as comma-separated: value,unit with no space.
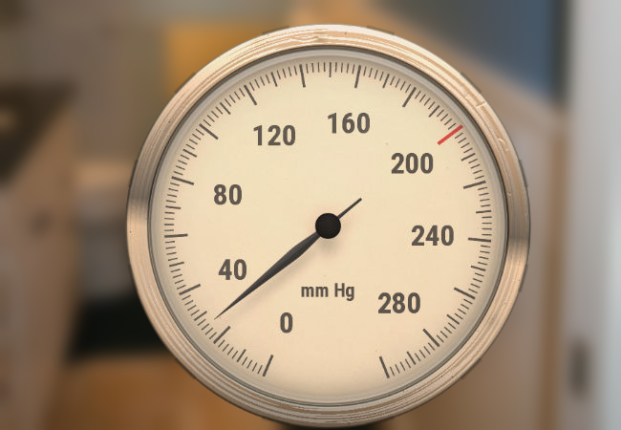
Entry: 26,mmHg
